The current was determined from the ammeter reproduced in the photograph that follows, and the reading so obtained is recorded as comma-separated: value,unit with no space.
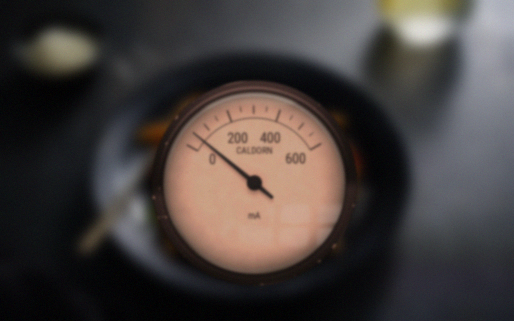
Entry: 50,mA
